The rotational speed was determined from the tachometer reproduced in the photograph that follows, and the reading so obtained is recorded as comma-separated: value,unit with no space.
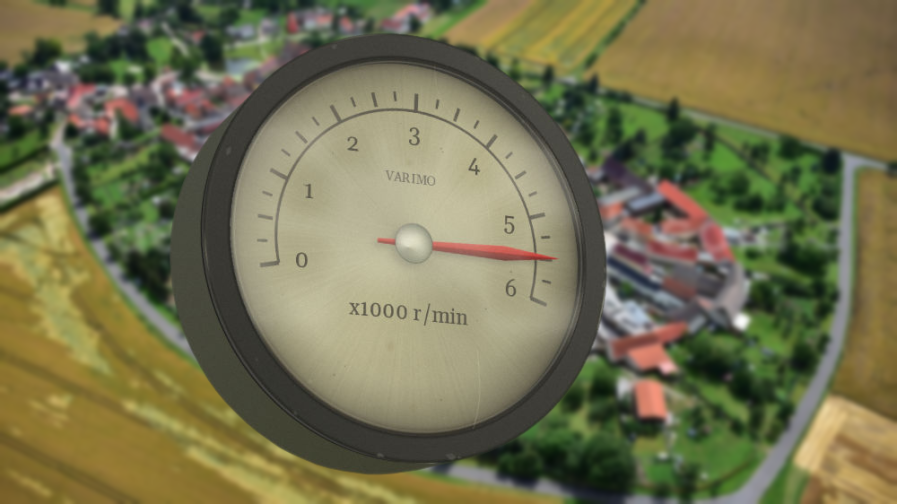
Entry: 5500,rpm
